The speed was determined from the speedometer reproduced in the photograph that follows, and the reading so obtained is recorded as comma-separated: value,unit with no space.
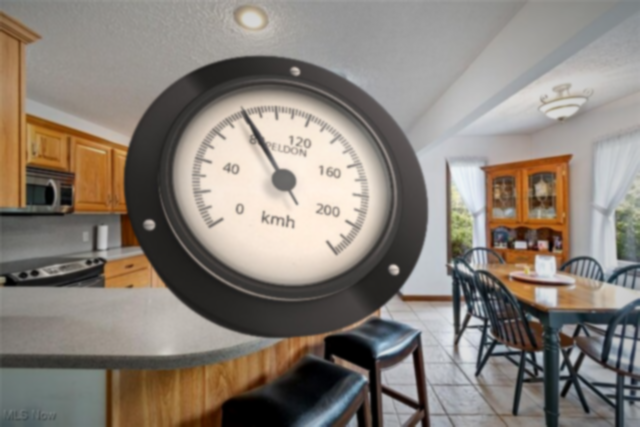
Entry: 80,km/h
